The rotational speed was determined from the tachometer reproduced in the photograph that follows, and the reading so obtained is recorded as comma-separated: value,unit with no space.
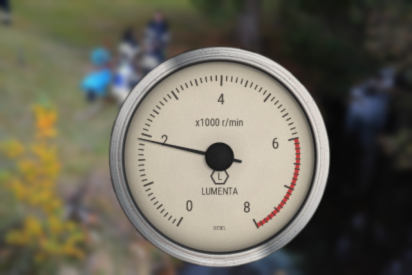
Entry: 1900,rpm
